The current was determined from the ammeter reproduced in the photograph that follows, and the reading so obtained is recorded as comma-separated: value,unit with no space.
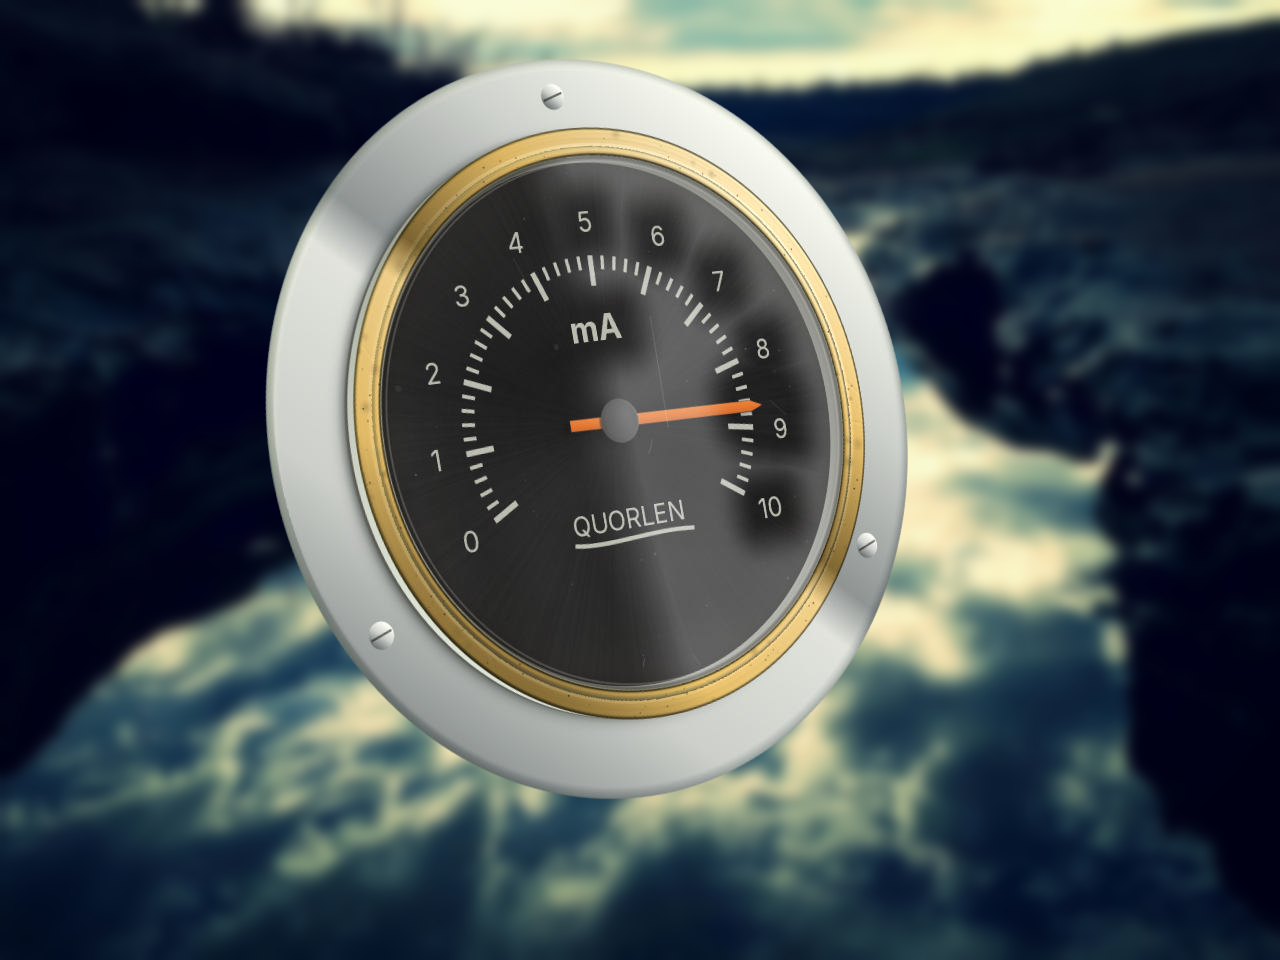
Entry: 8.7,mA
